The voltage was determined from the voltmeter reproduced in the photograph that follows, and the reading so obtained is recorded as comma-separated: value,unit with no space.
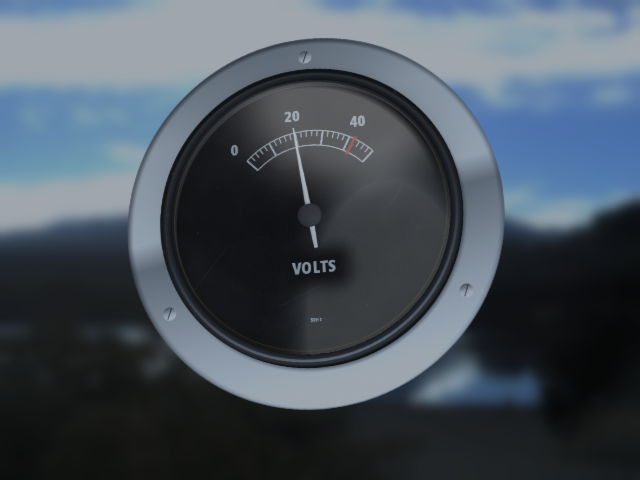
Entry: 20,V
